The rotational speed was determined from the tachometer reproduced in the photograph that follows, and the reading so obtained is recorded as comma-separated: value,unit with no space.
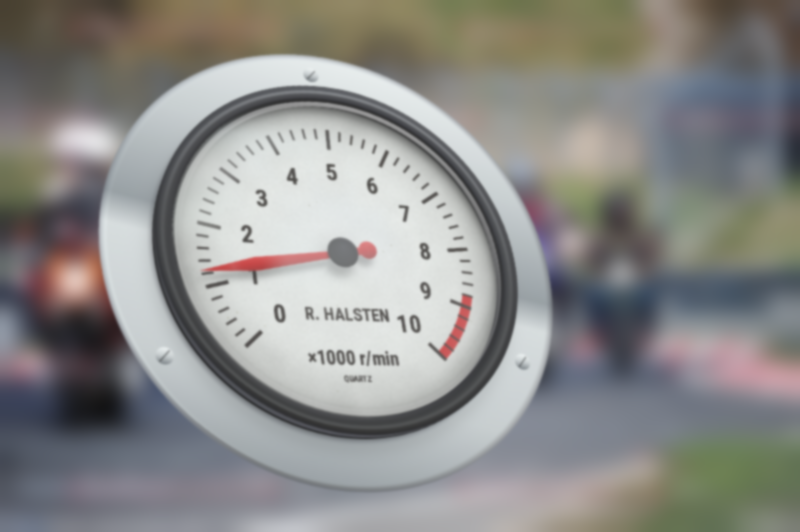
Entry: 1200,rpm
